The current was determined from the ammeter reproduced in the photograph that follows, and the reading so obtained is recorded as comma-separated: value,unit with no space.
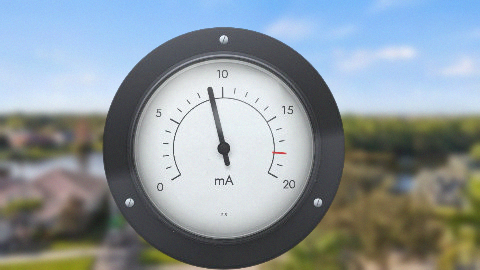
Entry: 9,mA
